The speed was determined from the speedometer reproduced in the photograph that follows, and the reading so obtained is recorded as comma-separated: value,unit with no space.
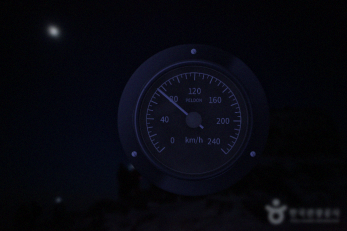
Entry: 75,km/h
